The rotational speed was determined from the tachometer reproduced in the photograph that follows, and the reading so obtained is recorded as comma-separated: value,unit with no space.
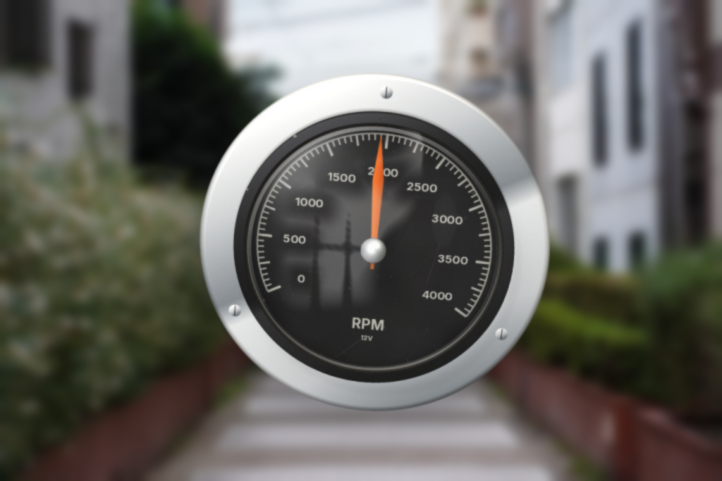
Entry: 1950,rpm
